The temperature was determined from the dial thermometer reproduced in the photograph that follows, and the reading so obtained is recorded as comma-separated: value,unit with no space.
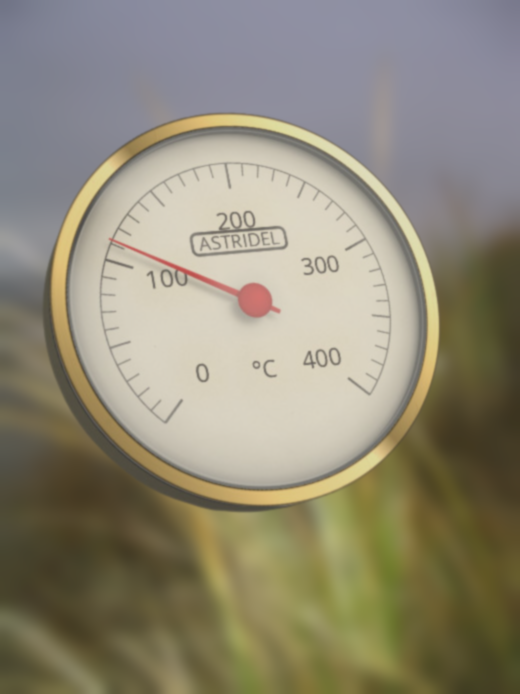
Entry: 110,°C
